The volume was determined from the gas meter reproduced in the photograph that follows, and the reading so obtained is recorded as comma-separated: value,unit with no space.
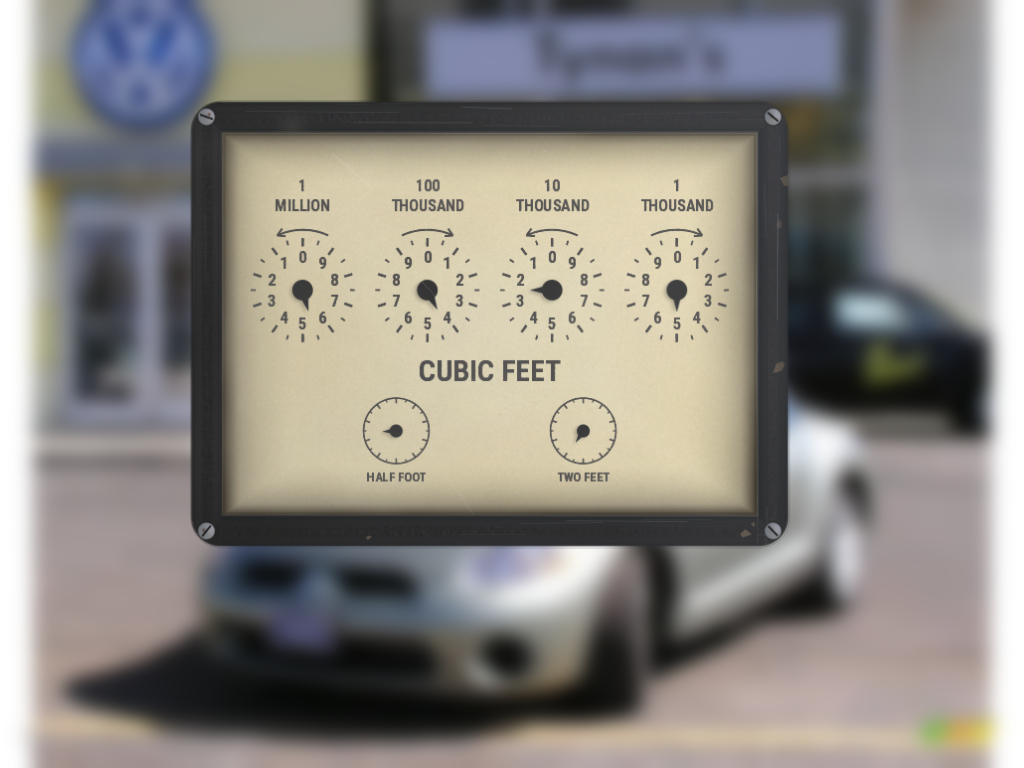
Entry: 542500,ft³
